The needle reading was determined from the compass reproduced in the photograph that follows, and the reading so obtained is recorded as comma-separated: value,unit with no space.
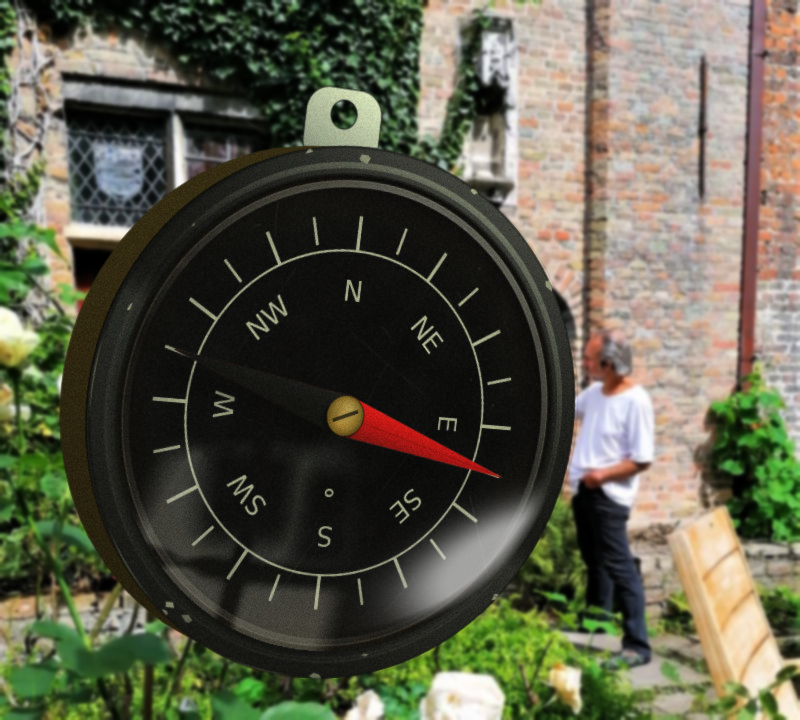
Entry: 105,°
